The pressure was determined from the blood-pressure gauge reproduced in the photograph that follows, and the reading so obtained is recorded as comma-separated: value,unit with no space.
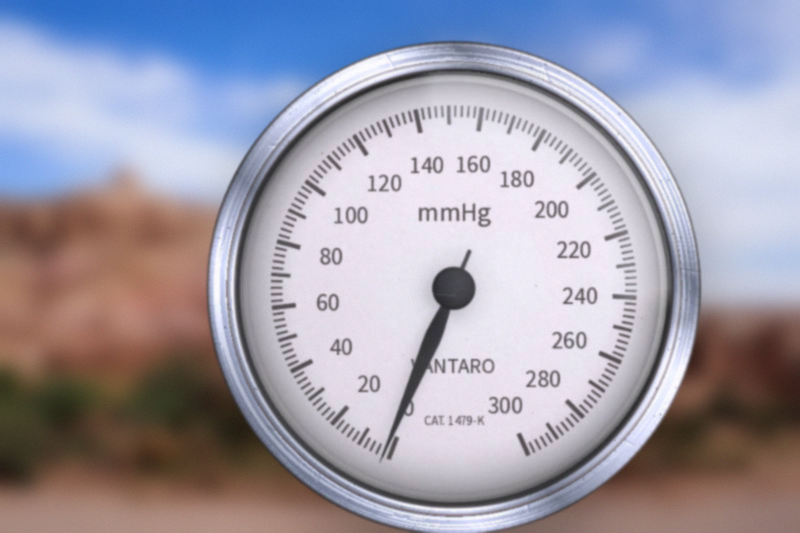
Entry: 2,mmHg
